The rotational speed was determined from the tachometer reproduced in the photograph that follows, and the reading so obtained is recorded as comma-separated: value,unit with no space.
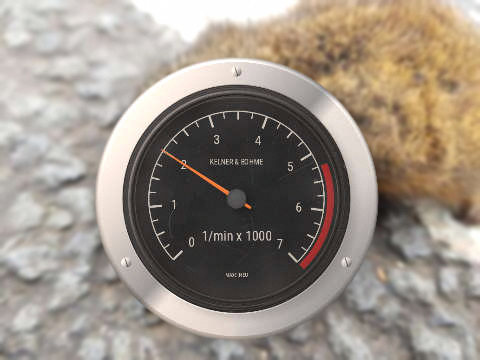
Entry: 2000,rpm
